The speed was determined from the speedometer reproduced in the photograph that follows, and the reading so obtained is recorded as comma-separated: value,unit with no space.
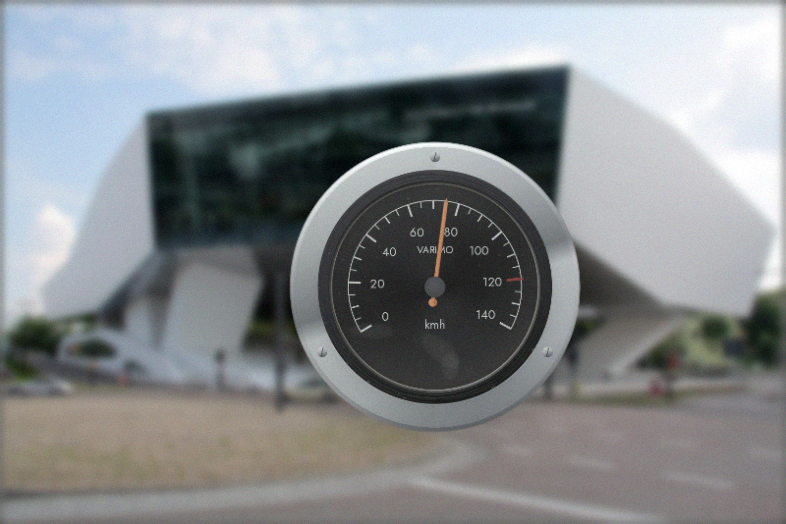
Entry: 75,km/h
